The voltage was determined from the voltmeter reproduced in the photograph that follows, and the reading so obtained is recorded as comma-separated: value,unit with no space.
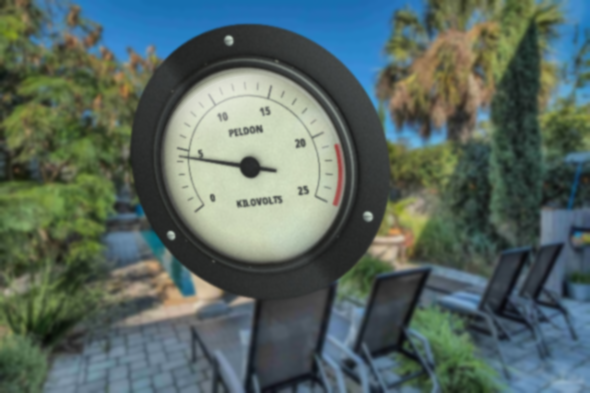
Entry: 4.5,kV
